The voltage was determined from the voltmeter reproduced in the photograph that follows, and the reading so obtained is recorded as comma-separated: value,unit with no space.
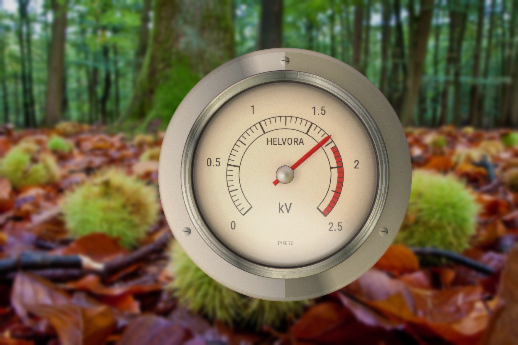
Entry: 1.7,kV
